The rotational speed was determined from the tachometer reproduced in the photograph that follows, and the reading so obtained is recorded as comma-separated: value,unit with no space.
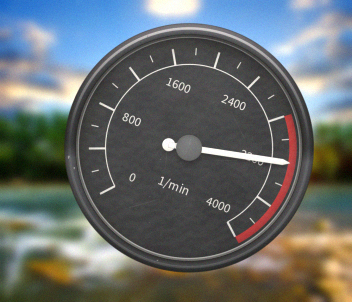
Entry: 3200,rpm
